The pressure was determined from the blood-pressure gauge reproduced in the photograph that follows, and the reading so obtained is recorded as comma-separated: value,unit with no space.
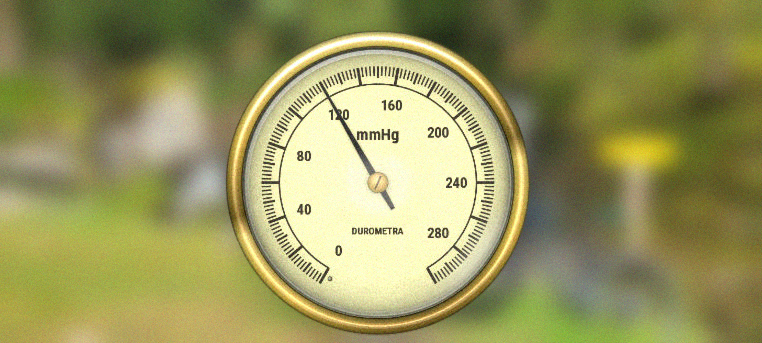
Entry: 120,mmHg
